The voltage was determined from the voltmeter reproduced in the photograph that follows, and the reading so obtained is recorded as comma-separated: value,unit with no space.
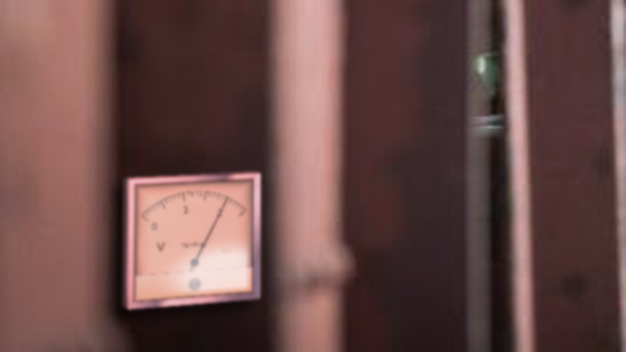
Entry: 2,V
